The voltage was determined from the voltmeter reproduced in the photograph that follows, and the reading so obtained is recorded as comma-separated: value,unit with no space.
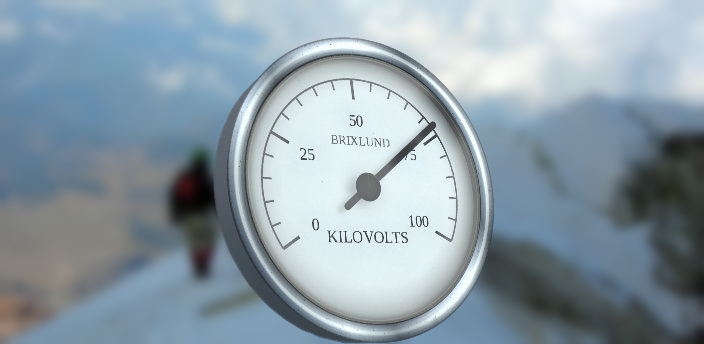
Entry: 72.5,kV
